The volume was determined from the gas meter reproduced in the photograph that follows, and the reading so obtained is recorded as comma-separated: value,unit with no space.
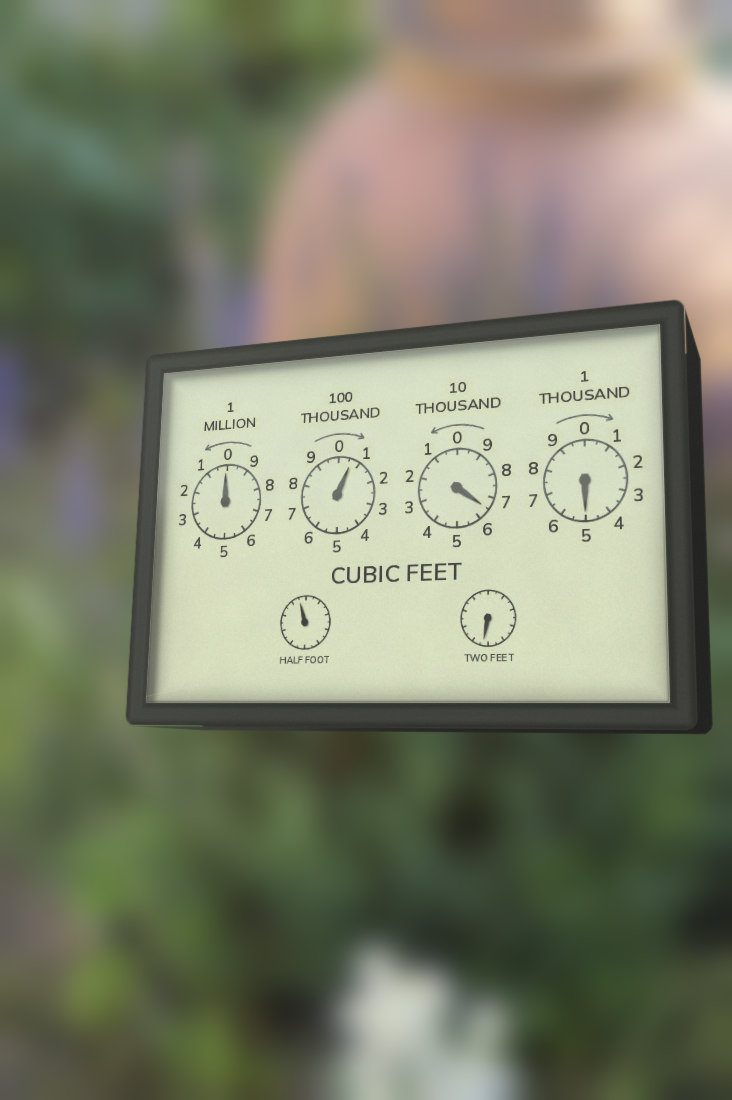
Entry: 6500,ft³
